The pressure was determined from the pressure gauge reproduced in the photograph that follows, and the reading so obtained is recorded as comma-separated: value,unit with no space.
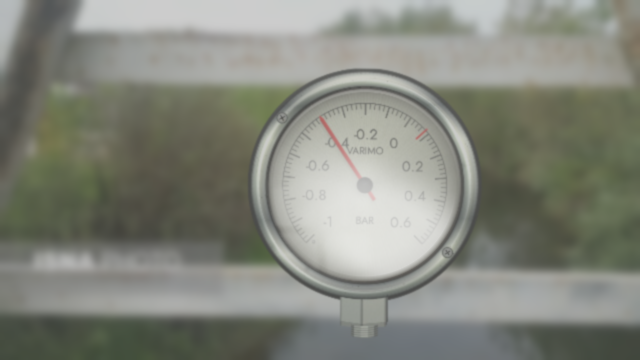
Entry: -0.4,bar
